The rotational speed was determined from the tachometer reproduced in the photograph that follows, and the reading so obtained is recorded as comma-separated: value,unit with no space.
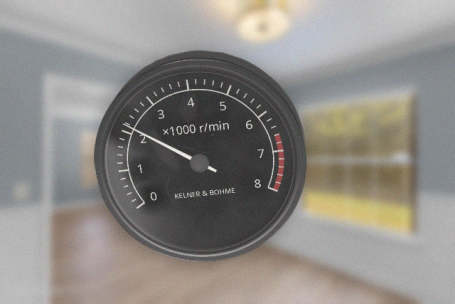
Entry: 2200,rpm
